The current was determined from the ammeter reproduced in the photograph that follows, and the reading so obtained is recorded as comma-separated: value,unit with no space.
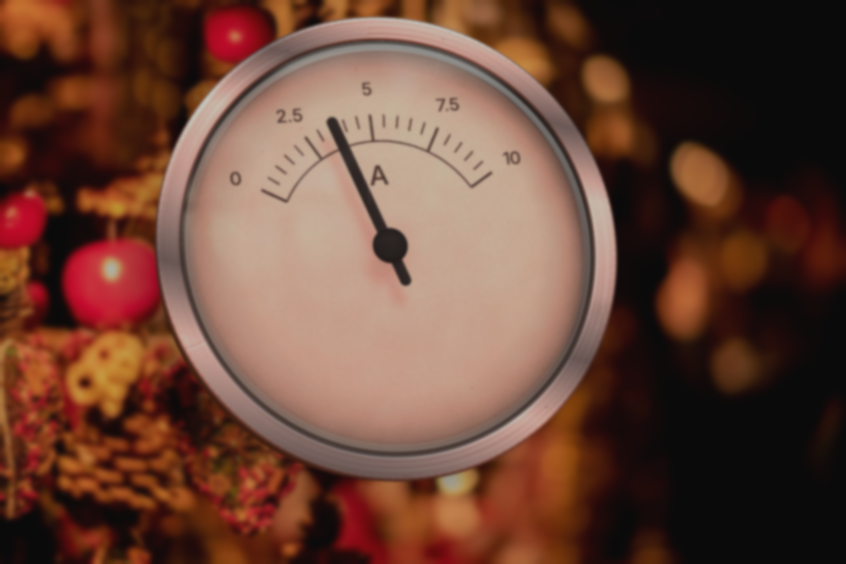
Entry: 3.5,A
